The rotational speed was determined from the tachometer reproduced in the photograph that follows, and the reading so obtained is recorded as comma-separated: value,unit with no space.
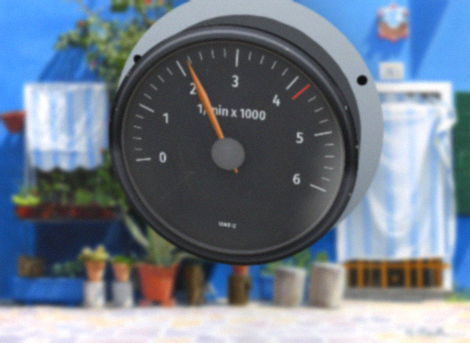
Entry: 2200,rpm
